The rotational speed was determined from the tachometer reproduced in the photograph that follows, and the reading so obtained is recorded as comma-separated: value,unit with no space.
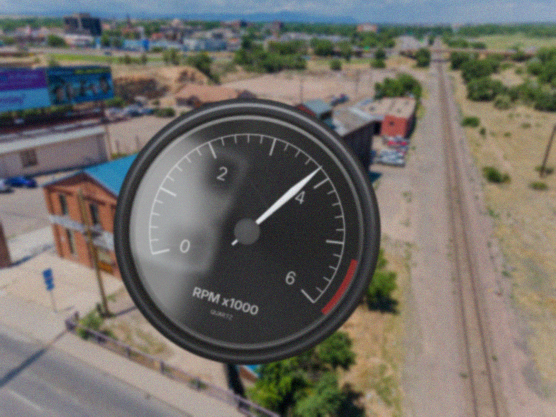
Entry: 3800,rpm
